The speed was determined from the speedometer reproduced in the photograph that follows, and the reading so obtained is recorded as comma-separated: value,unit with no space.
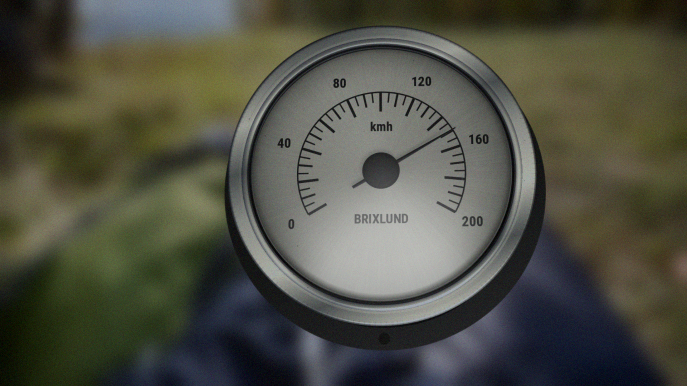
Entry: 150,km/h
